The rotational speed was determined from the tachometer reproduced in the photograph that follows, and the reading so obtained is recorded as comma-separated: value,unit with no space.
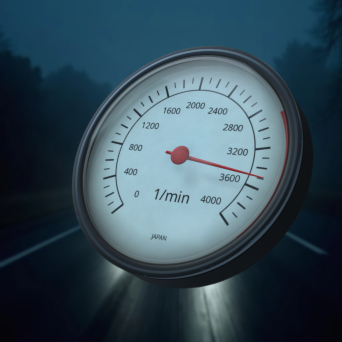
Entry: 3500,rpm
